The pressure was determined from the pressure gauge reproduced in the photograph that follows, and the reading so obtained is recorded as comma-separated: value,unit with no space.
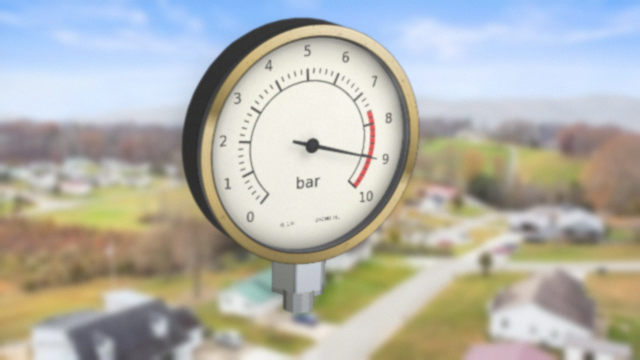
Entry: 9,bar
